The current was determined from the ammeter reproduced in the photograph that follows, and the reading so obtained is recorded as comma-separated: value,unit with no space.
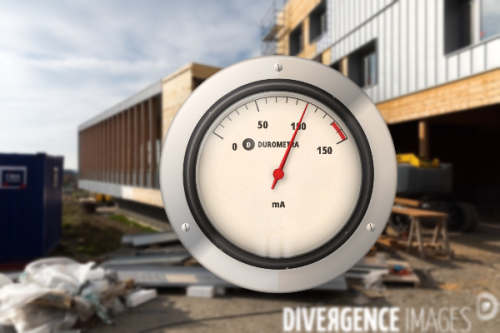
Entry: 100,mA
